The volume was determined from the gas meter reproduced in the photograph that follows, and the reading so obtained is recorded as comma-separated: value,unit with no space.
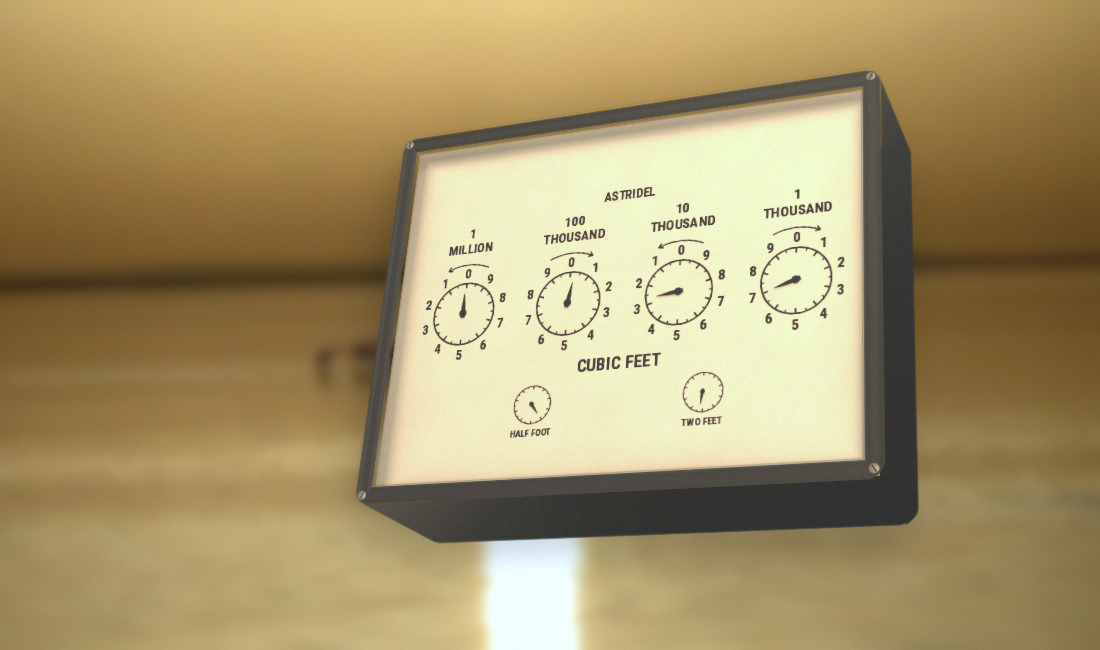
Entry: 2700,ft³
